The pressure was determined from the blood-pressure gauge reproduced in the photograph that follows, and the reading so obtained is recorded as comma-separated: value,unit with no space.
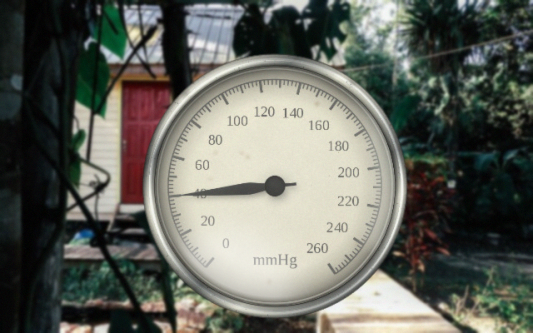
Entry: 40,mmHg
